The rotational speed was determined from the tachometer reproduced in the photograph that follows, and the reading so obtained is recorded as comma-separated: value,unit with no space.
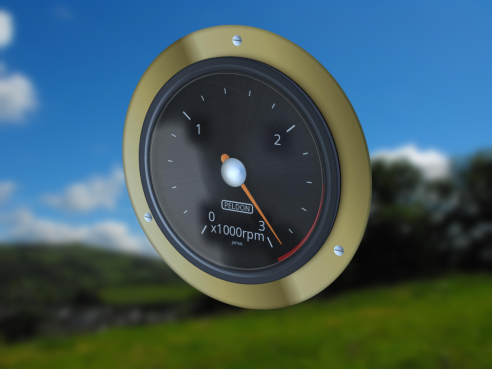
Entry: 2900,rpm
